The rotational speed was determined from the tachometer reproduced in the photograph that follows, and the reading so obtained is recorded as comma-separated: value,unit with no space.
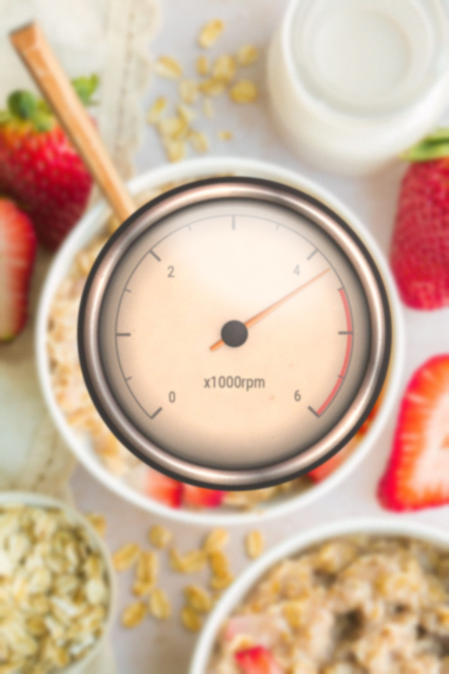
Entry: 4250,rpm
